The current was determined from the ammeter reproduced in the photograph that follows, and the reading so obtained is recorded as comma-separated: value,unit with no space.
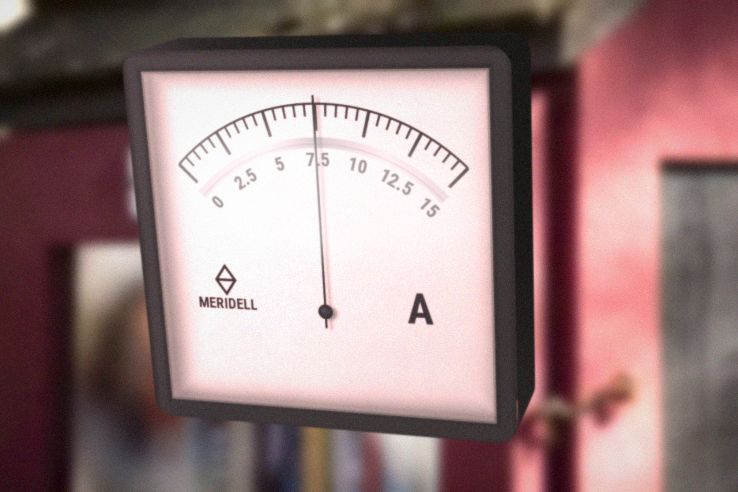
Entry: 7.5,A
